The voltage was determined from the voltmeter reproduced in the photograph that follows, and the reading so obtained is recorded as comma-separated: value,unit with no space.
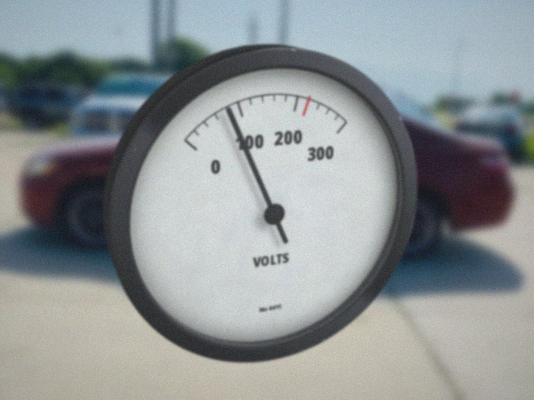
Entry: 80,V
